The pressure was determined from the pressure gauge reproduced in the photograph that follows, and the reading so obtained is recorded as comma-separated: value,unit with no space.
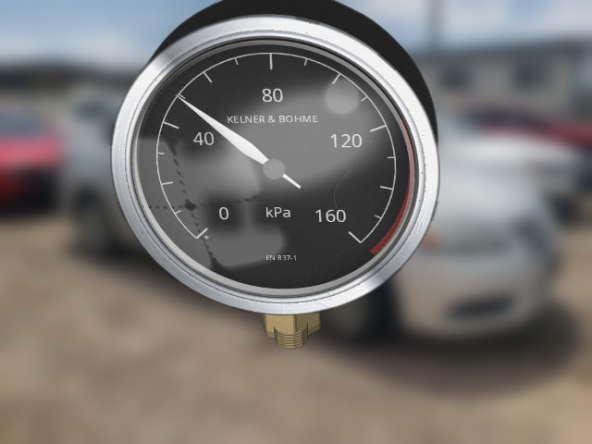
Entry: 50,kPa
